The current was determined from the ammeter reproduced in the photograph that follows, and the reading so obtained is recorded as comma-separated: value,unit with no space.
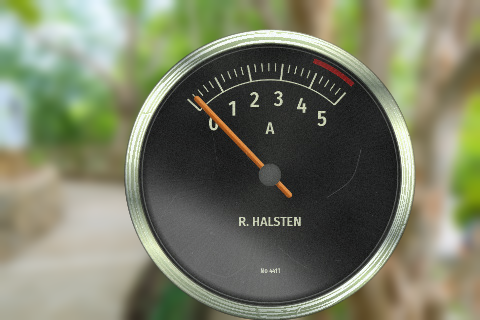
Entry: 0.2,A
